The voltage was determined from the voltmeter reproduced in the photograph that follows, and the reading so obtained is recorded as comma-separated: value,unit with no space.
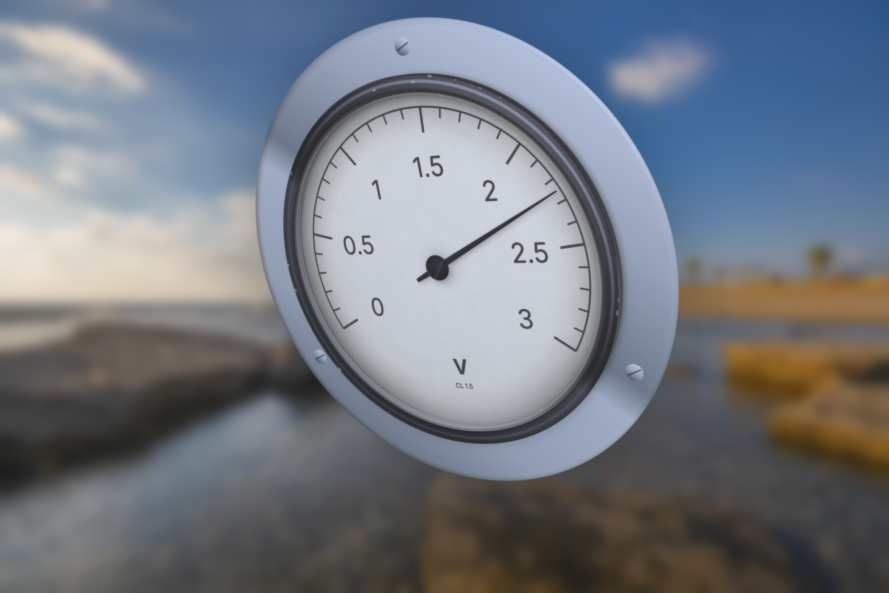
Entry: 2.25,V
